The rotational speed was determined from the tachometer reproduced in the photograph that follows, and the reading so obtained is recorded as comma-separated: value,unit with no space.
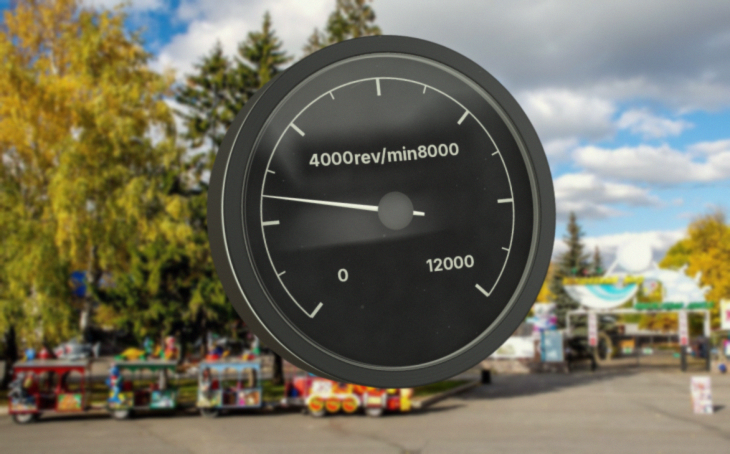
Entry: 2500,rpm
